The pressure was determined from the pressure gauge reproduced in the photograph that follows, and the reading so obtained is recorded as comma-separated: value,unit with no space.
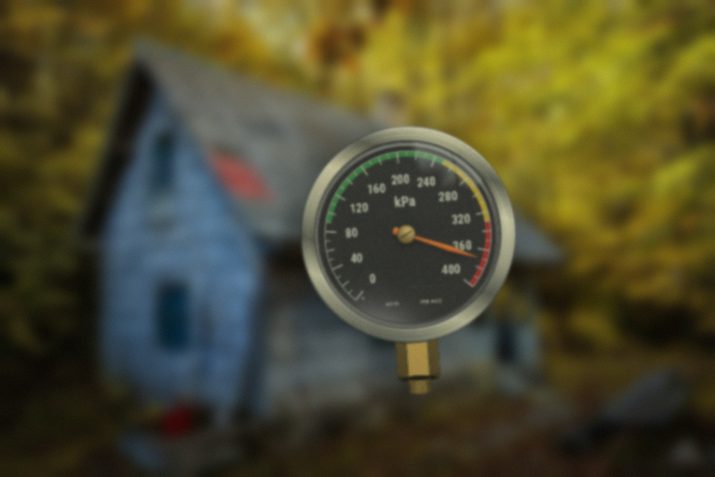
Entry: 370,kPa
